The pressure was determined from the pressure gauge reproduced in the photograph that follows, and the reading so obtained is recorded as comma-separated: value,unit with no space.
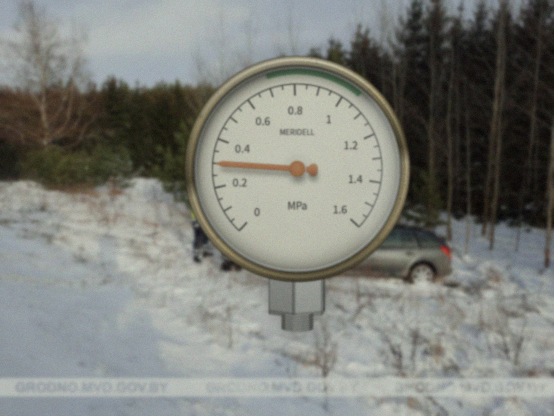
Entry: 0.3,MPa
